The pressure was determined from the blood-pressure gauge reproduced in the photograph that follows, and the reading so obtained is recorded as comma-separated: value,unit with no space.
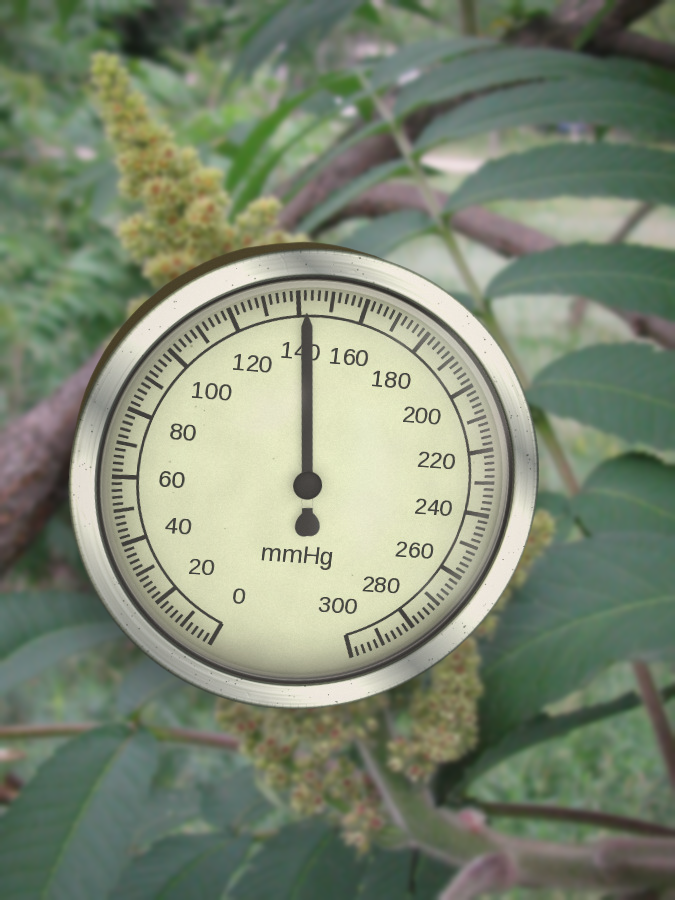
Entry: 142,mmHg
